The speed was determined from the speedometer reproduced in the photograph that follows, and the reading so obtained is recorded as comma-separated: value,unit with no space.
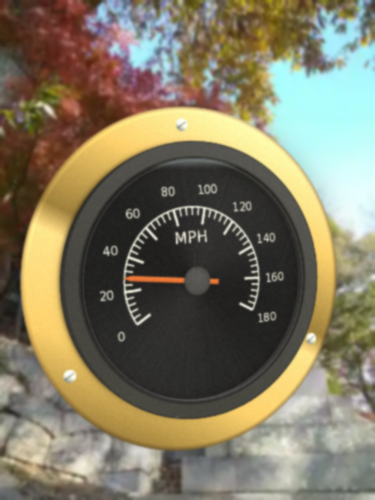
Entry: 28,mph
